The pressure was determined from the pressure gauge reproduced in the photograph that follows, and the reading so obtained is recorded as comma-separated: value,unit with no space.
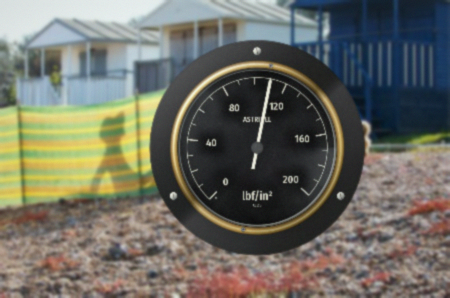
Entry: 110,psi
